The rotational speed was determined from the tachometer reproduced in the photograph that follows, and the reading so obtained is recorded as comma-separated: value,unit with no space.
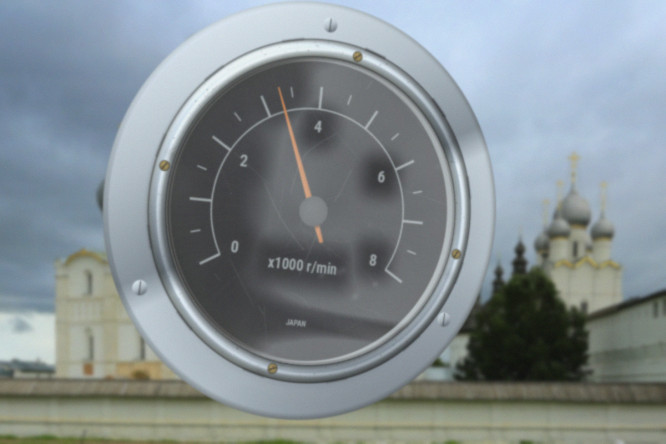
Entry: 3250,rpm
